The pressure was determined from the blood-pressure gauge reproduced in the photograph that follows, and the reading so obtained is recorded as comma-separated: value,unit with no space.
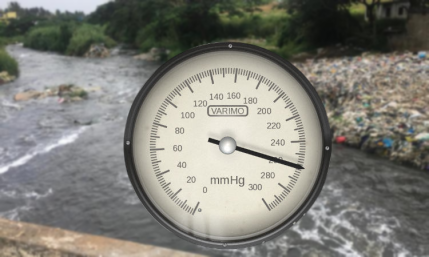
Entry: 260,mmHg
